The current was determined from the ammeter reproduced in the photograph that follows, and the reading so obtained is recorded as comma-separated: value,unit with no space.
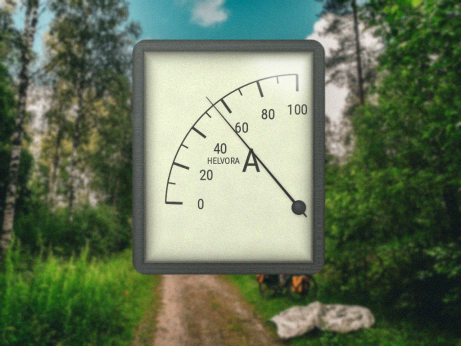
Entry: 55,A
